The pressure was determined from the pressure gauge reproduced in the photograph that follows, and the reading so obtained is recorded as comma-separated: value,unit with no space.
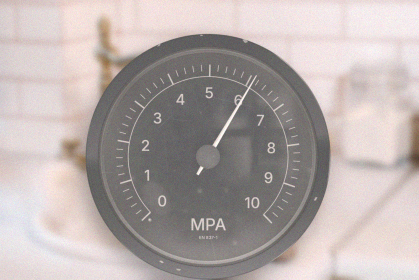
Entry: 6.1,MPa
